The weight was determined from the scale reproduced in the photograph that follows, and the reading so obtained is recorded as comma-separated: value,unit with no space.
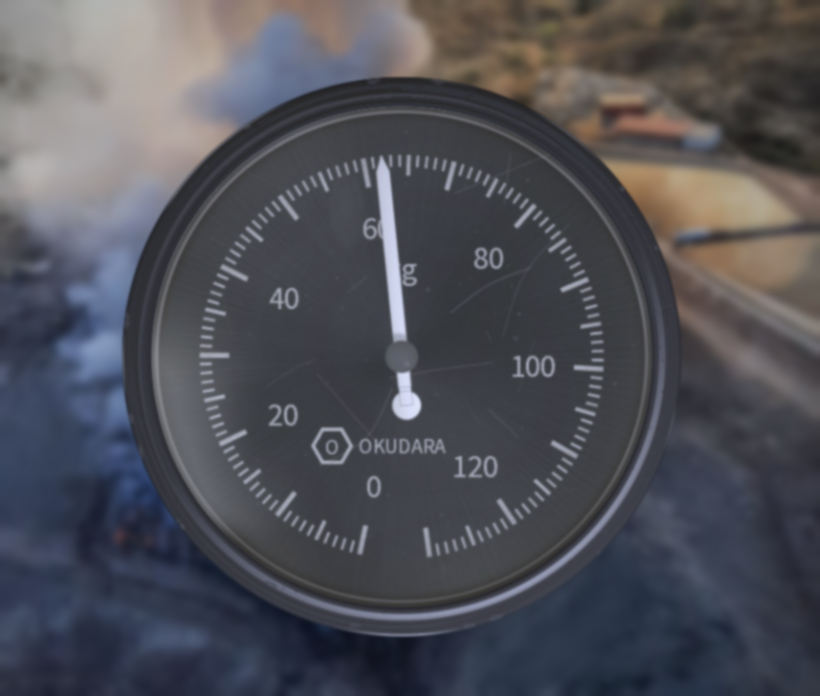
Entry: 62,kg
